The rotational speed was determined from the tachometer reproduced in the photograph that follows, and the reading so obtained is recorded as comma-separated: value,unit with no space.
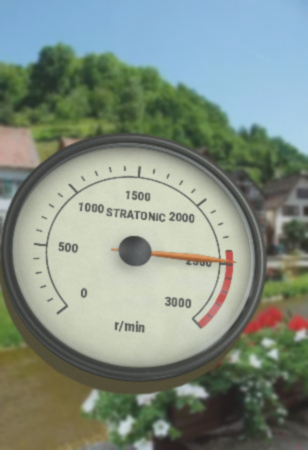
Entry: 2500,rpm
